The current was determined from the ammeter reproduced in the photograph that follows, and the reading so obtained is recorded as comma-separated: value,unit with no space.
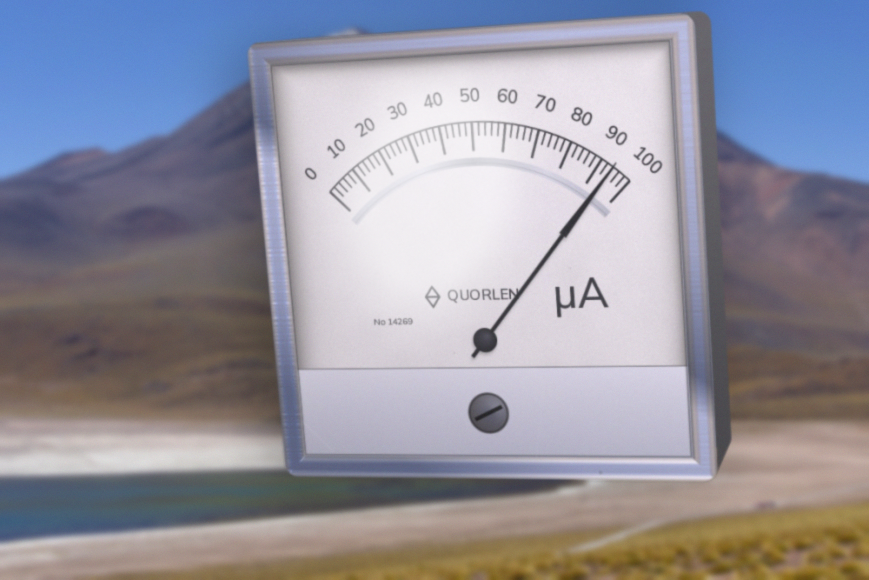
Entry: 94,µA
